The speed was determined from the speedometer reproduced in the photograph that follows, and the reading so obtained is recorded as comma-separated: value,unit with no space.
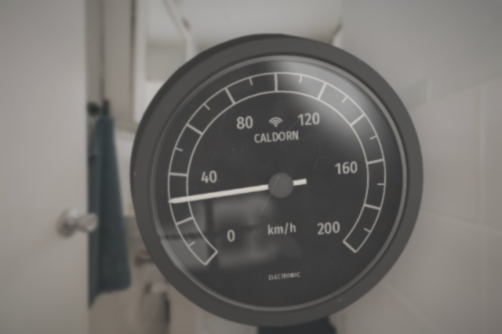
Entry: 30,km/h
